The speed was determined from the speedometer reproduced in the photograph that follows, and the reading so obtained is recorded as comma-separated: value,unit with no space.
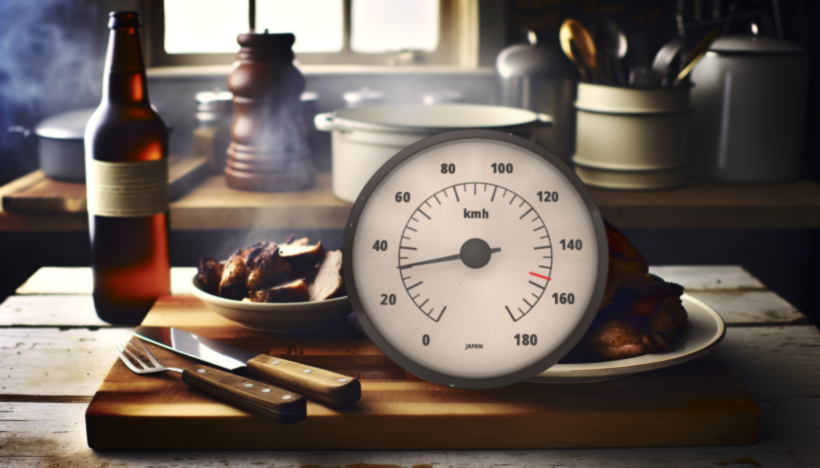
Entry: 30,km/h
